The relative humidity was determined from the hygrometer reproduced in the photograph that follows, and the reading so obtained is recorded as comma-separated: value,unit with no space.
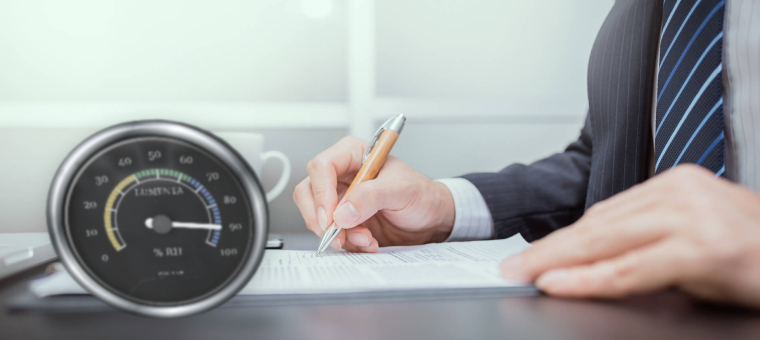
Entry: 90,%
